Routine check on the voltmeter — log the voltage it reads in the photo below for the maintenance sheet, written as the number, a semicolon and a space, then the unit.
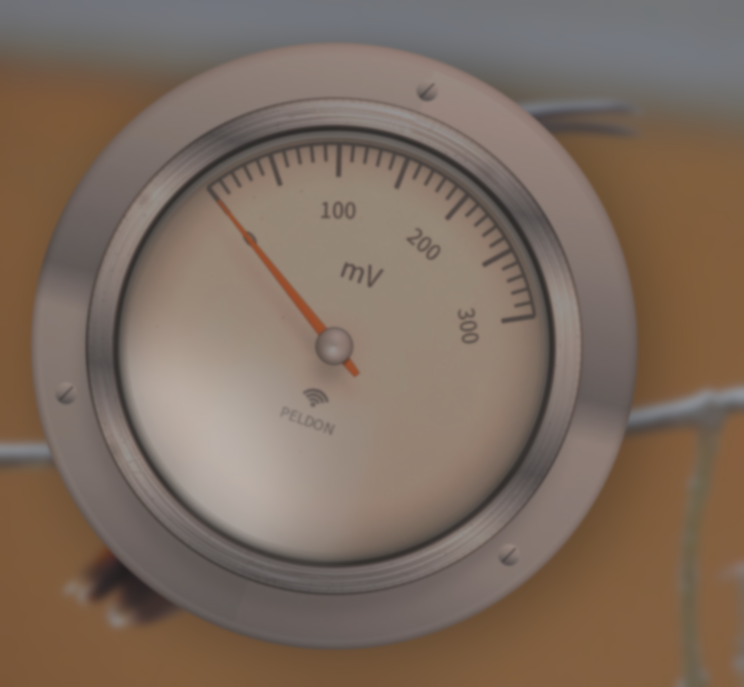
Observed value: 0; mV
